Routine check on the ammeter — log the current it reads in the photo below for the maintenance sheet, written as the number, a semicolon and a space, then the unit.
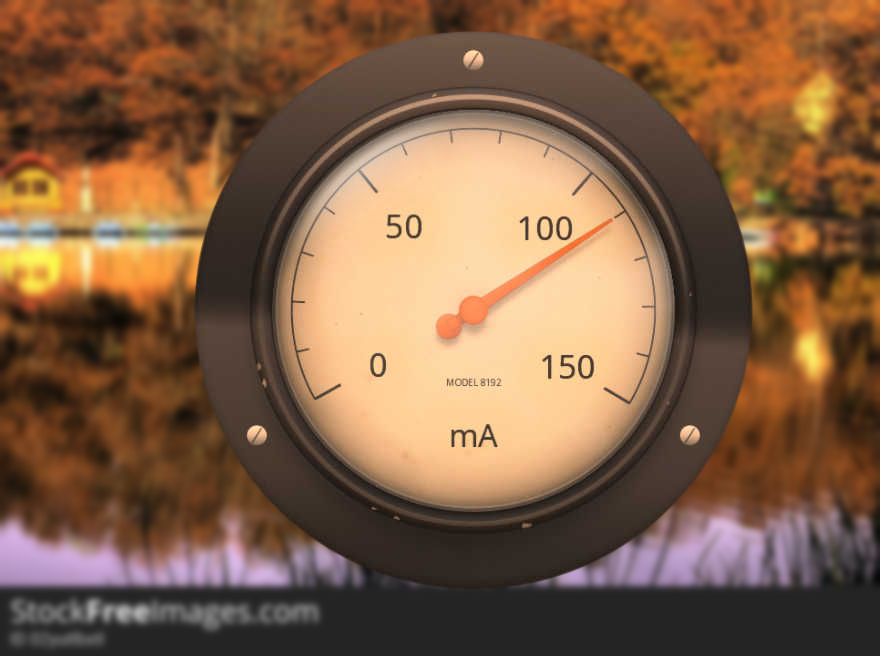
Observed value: 110; mA
